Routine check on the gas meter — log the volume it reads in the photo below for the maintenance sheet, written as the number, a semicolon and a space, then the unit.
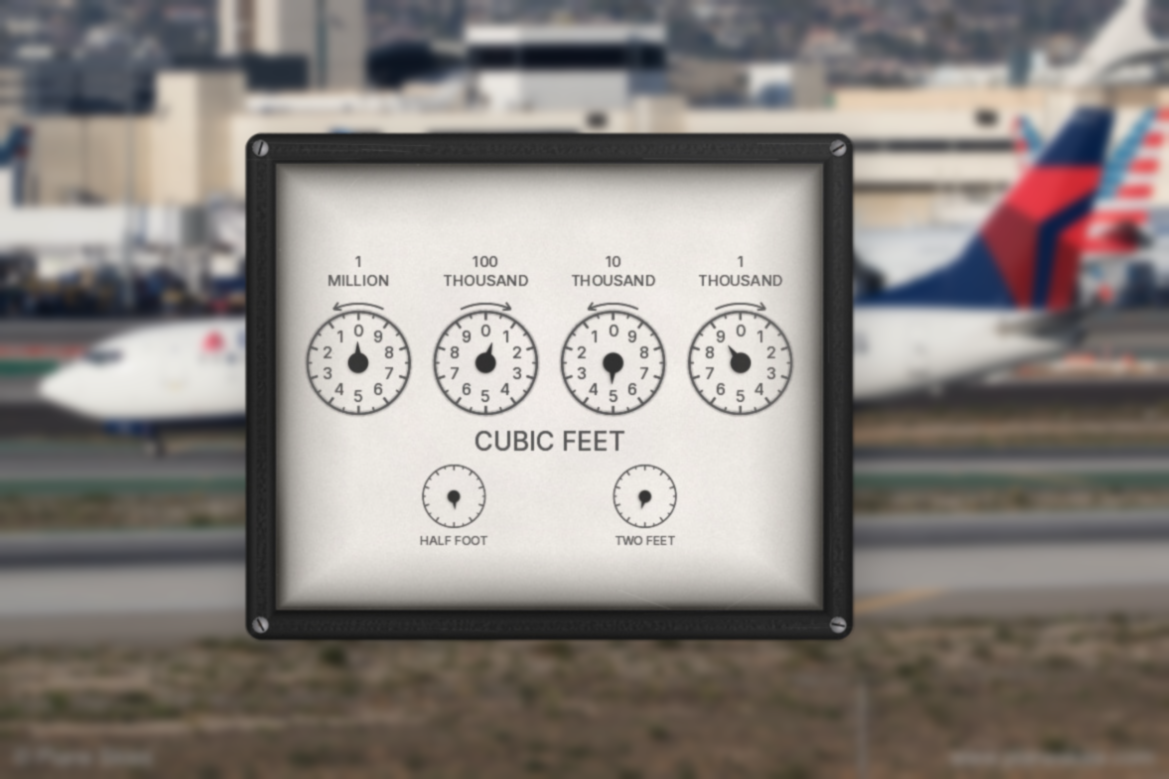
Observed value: 4900; ft³
